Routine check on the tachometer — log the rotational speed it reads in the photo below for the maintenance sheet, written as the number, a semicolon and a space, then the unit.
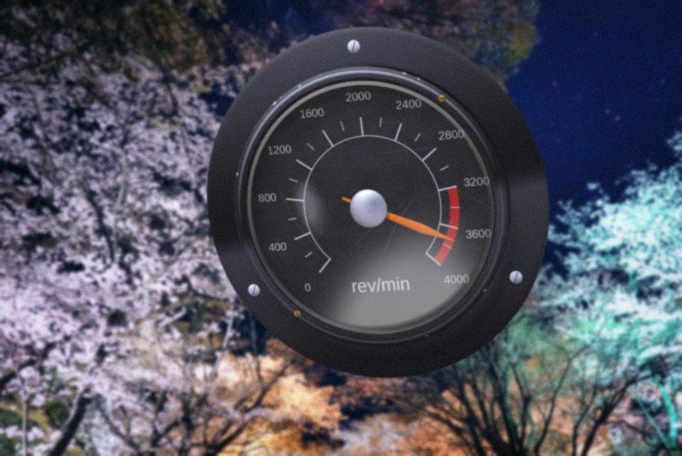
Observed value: 3700; rpm
